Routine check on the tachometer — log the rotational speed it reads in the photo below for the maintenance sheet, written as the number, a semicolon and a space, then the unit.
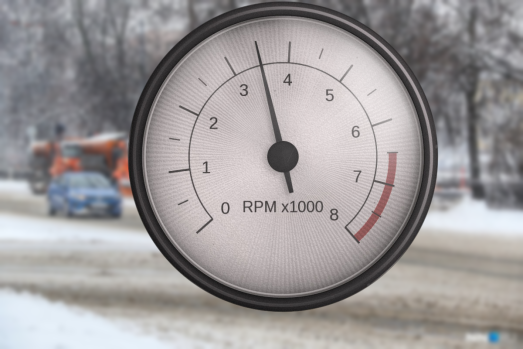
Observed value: 3500; rpm
